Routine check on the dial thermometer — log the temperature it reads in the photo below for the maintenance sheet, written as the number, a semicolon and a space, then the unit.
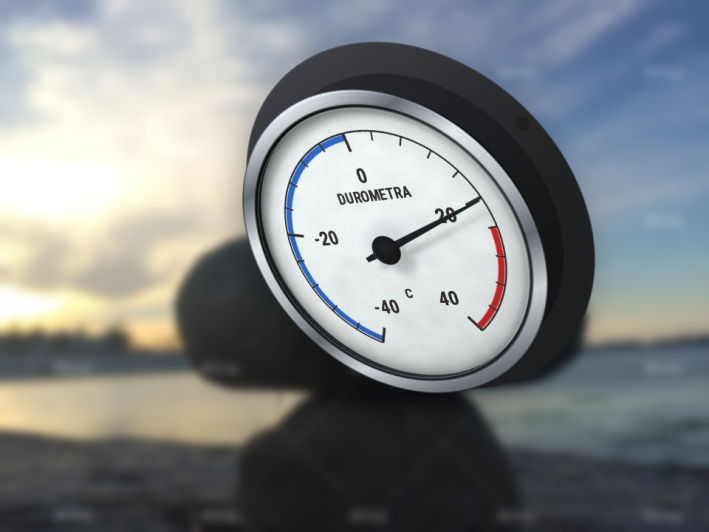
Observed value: 20; °C
